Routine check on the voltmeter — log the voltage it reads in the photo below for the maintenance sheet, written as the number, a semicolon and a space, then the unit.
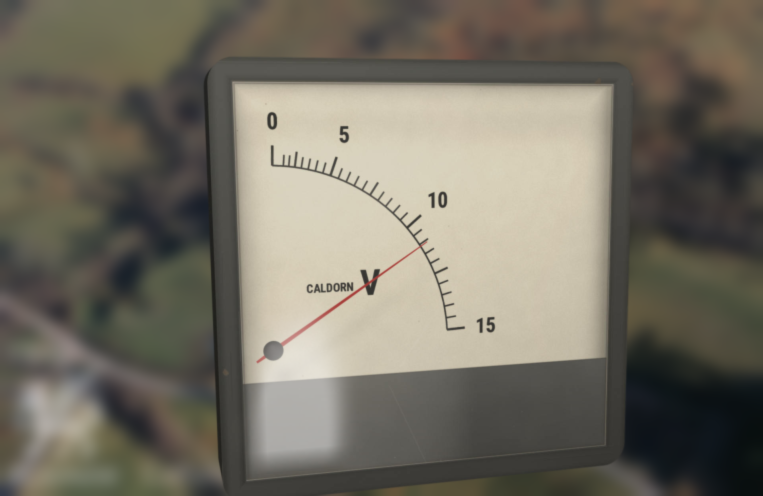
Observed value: 11; V
